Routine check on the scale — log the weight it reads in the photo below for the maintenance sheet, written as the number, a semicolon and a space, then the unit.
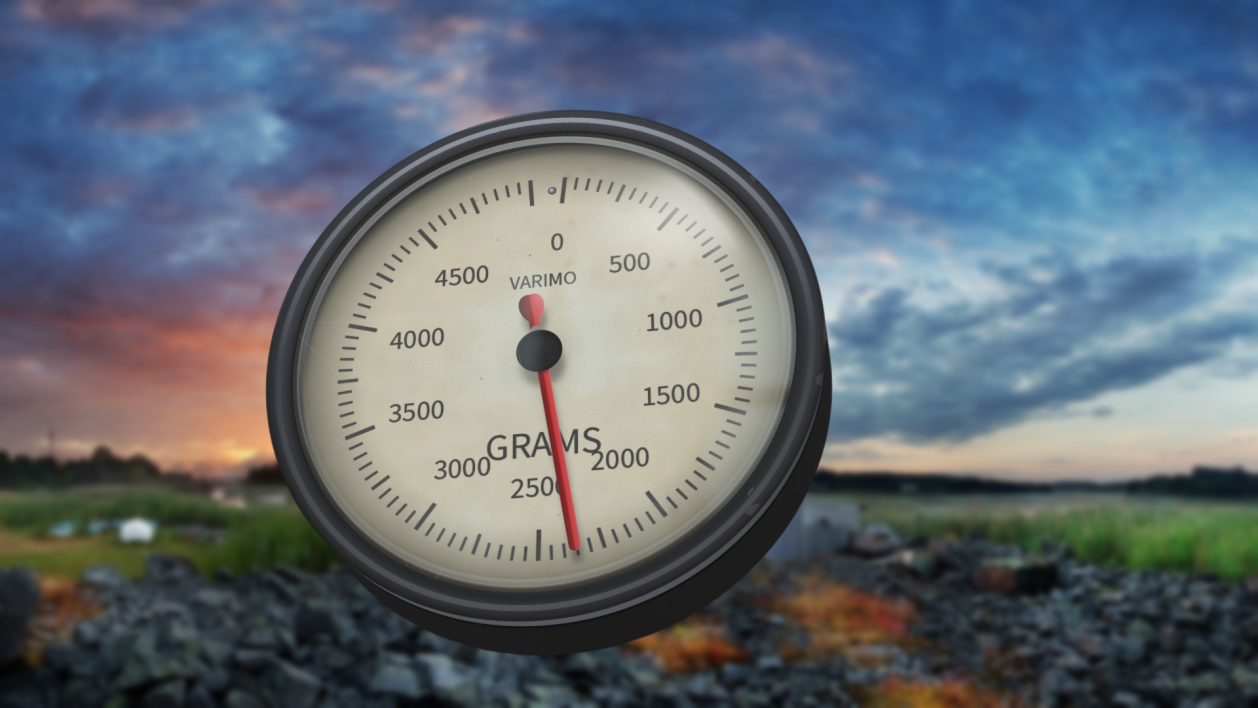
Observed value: 2350; g
